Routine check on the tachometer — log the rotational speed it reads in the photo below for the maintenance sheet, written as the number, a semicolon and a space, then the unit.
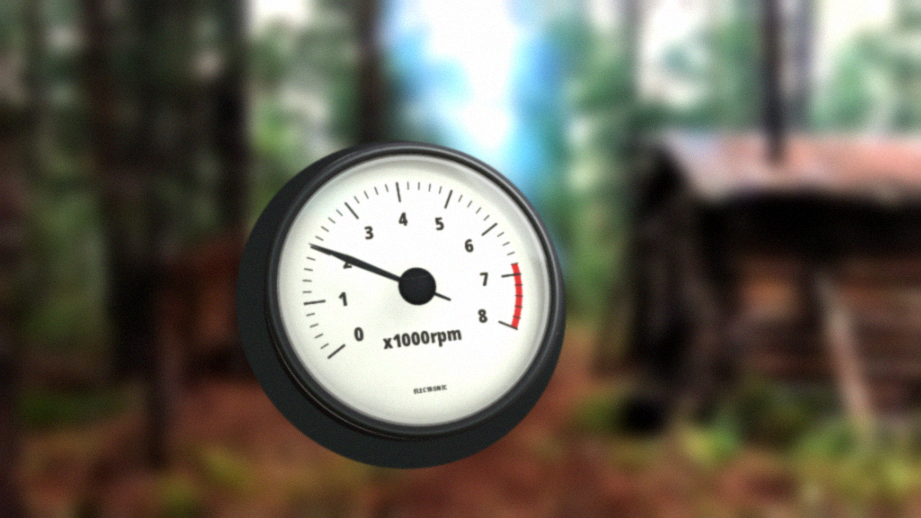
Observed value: 2000; rpm
